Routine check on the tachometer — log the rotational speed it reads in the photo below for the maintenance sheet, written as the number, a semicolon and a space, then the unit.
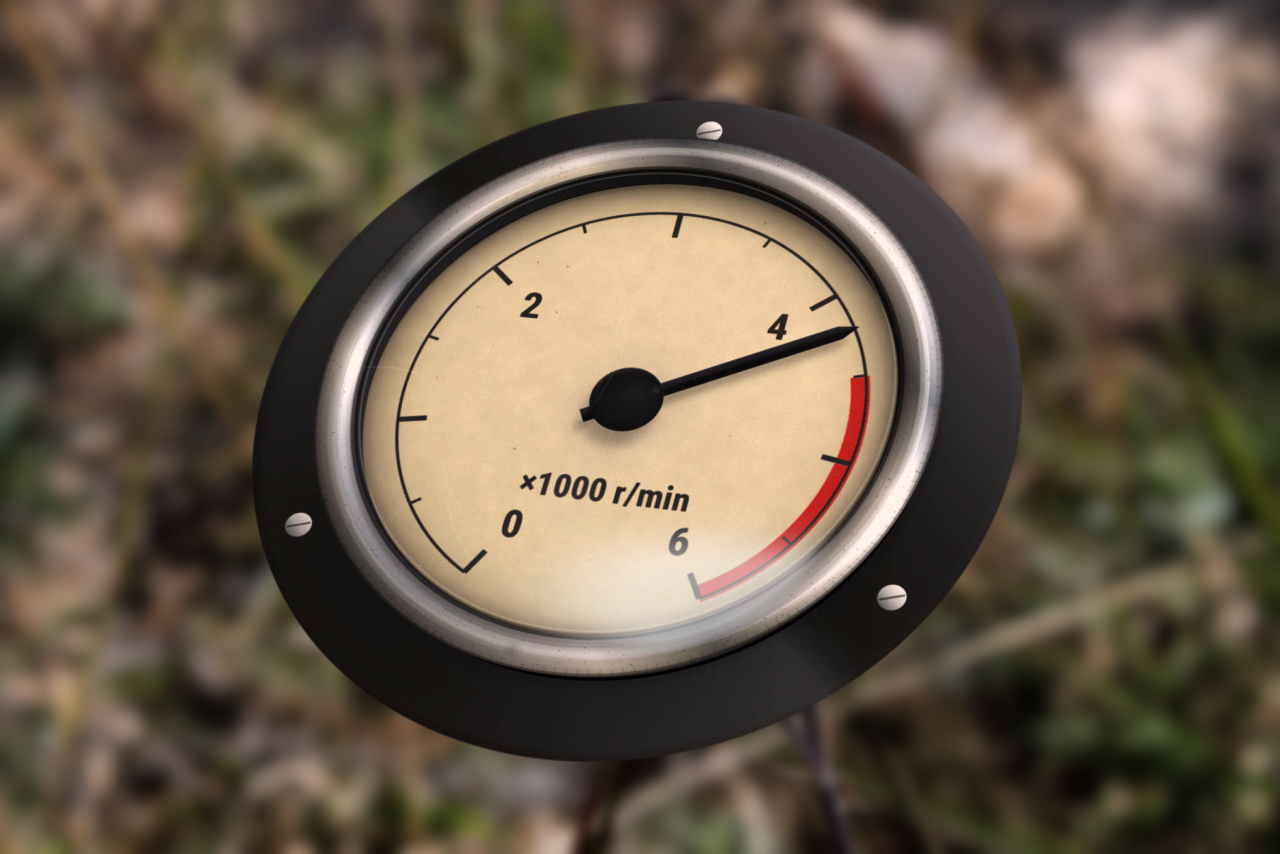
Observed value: 4250; rpm
